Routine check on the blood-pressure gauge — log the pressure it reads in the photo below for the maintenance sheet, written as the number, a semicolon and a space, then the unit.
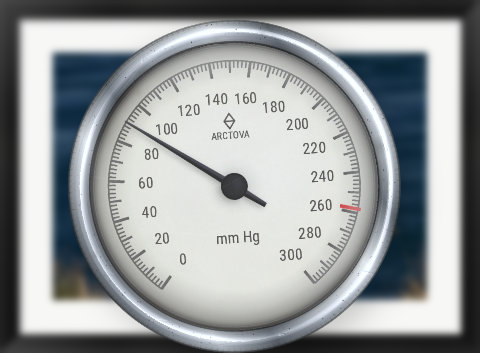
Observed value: 90; mmHg
